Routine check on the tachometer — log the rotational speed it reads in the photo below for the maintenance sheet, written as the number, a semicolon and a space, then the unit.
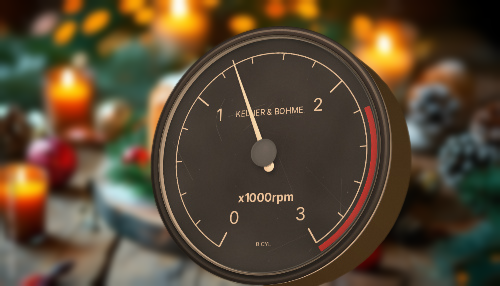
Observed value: 1300; rpm
